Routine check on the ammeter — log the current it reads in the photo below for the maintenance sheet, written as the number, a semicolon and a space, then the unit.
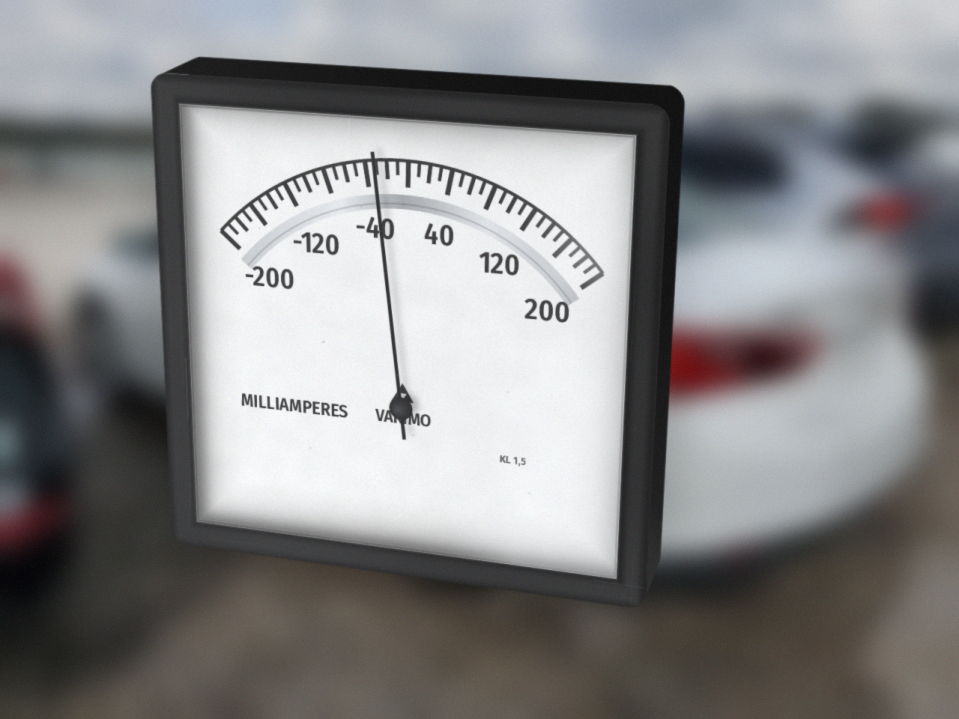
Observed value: -30; mA
